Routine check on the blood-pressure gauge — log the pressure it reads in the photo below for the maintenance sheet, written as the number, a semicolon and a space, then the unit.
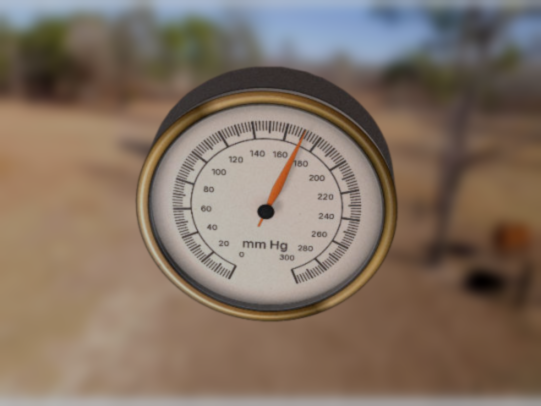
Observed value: 170; mmHg
